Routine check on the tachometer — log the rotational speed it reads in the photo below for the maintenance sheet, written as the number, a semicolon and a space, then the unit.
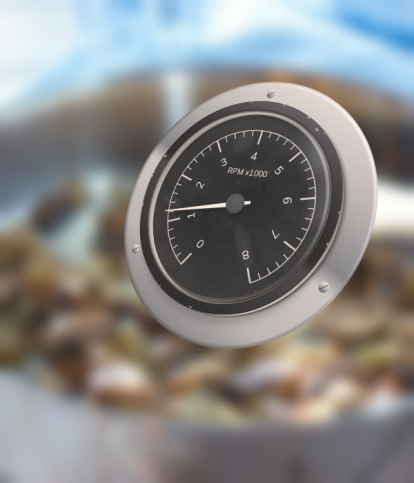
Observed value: 1200; rpm
